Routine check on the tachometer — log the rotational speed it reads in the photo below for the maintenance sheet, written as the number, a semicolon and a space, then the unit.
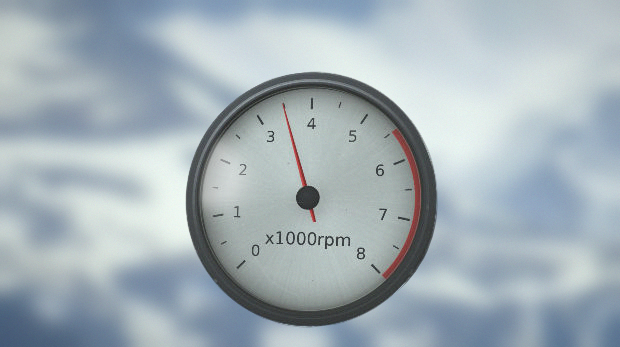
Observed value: 3500; rpm
